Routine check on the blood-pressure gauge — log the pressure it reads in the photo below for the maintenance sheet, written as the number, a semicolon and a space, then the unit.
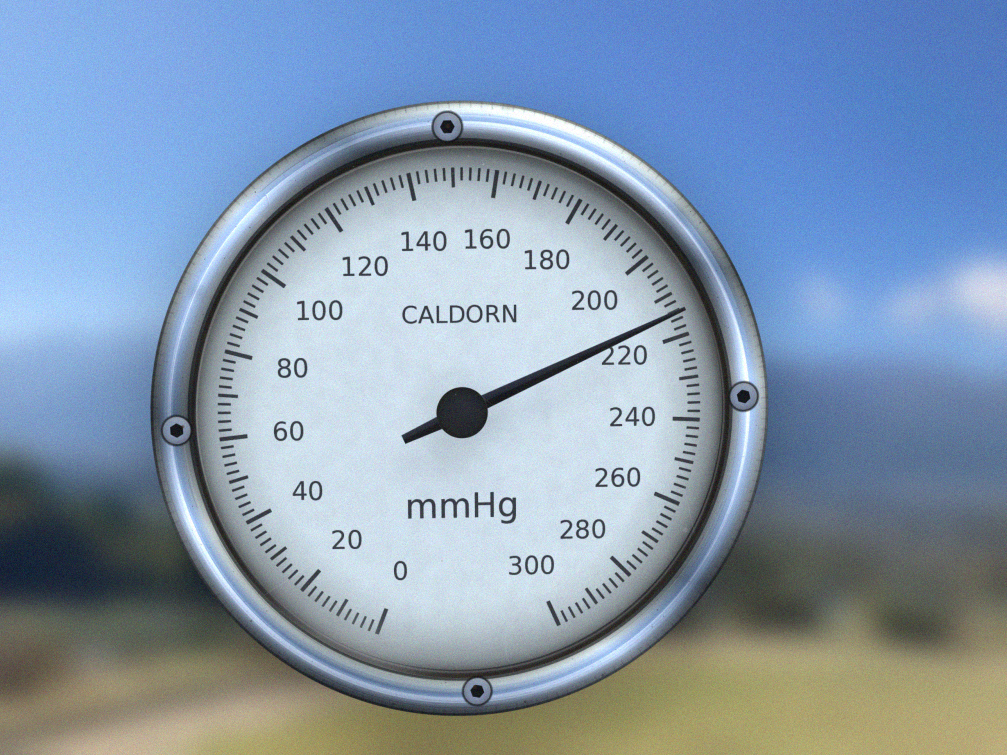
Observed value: 214; mmHg
